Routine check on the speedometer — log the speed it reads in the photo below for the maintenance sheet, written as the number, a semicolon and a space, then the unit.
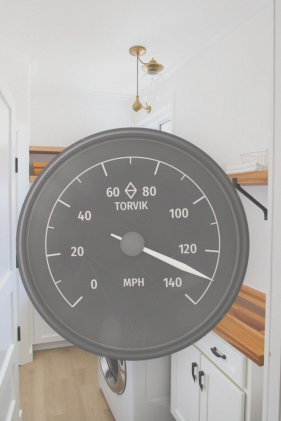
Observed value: 130; mph
